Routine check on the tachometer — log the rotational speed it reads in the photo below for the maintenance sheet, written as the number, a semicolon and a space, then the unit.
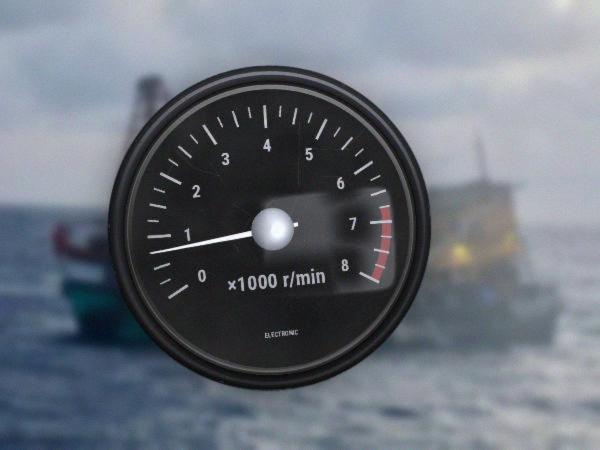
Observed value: 750; rpm
